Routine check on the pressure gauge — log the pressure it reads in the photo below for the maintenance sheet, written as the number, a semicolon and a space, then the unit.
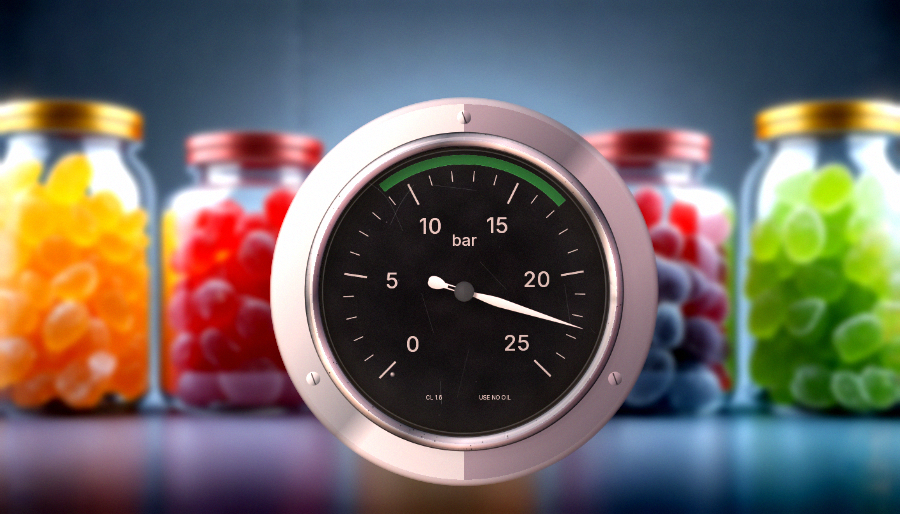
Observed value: 22.5; bar
